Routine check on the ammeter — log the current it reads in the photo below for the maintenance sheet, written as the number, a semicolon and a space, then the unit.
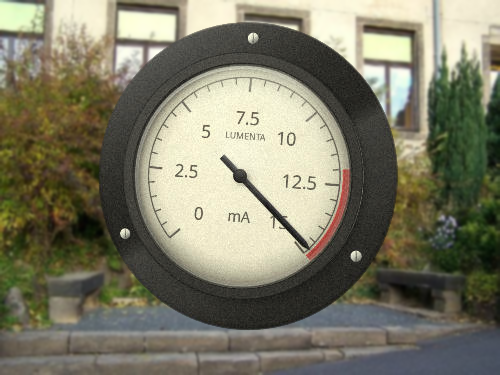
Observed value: 14.75; mA
